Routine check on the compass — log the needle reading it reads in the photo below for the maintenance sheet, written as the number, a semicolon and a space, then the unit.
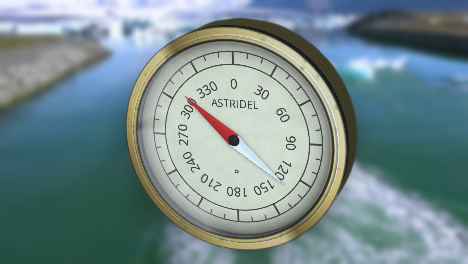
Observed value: 310; °
